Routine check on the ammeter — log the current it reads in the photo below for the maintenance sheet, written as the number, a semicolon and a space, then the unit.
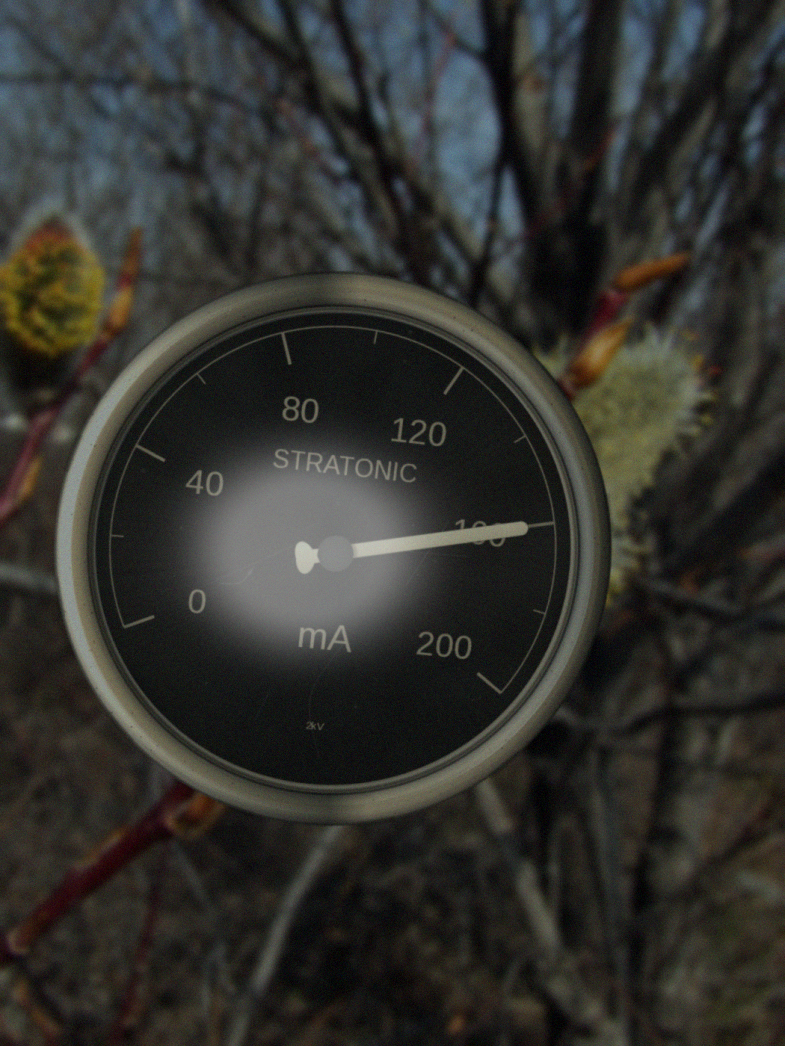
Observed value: 160; mA
